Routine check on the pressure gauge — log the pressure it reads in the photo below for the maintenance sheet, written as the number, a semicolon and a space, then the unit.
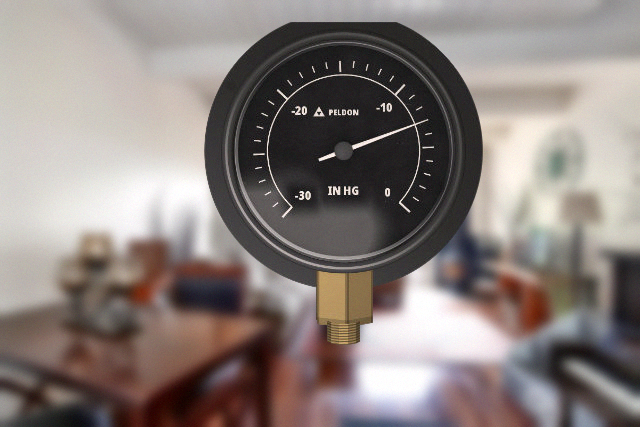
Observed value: -7; inHg
